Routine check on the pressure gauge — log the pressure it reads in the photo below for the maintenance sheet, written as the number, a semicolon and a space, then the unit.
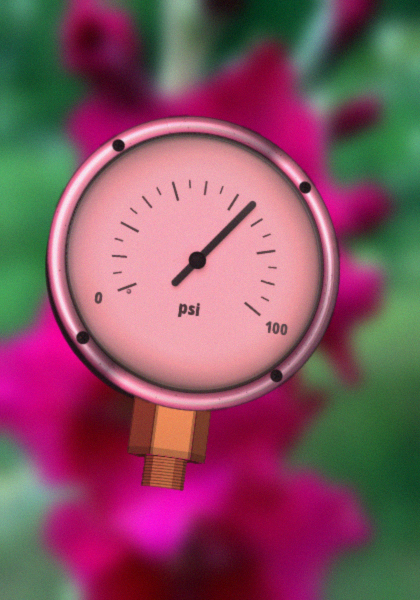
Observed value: 65; psi
